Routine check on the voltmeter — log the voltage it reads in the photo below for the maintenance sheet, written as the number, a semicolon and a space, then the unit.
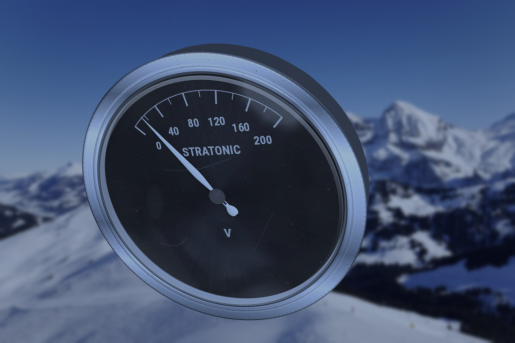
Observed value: 20; V
